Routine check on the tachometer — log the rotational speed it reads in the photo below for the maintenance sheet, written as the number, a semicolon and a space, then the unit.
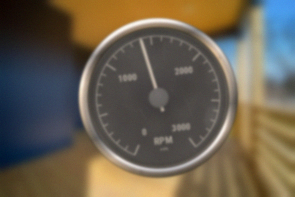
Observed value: 1400; rpm
